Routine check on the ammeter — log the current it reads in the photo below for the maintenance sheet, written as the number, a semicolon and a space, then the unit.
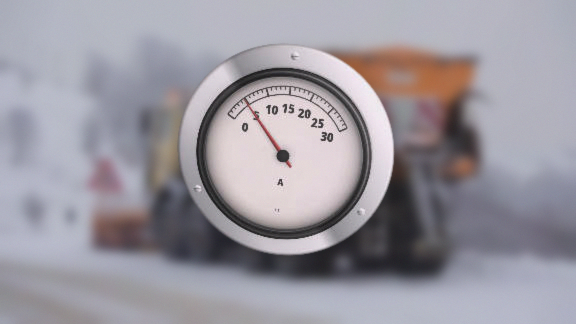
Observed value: 5; A
